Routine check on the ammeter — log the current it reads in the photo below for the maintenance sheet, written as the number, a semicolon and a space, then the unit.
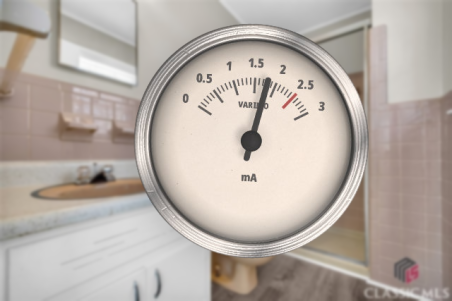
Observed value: 1.8; mA
